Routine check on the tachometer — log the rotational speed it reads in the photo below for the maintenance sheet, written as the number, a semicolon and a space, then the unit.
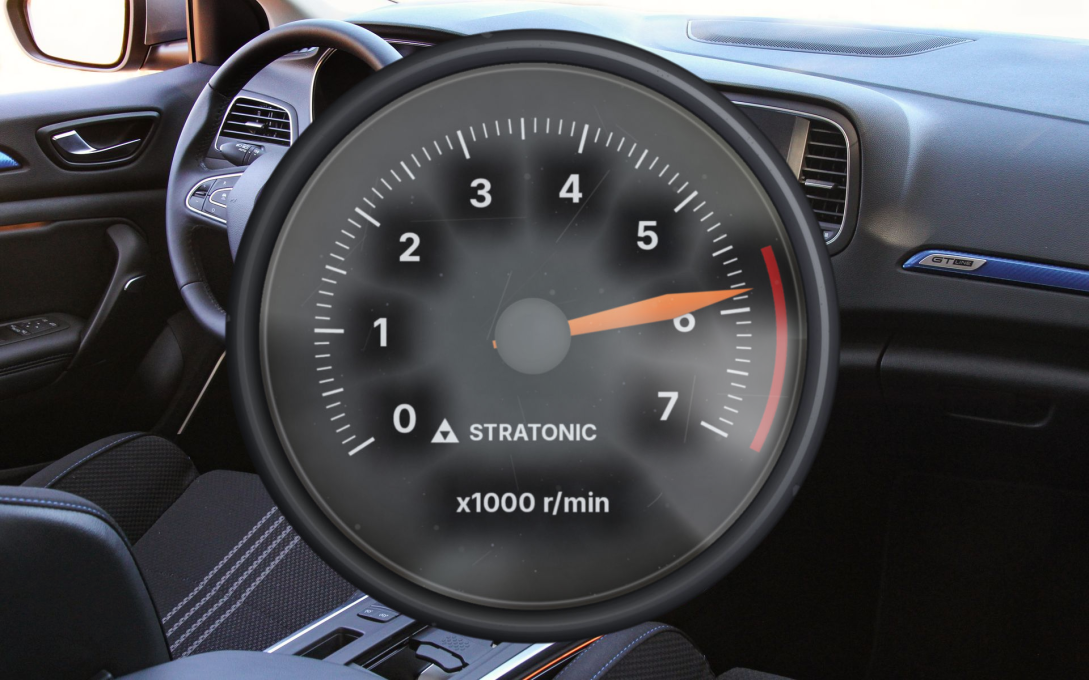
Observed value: 5850; rpm
